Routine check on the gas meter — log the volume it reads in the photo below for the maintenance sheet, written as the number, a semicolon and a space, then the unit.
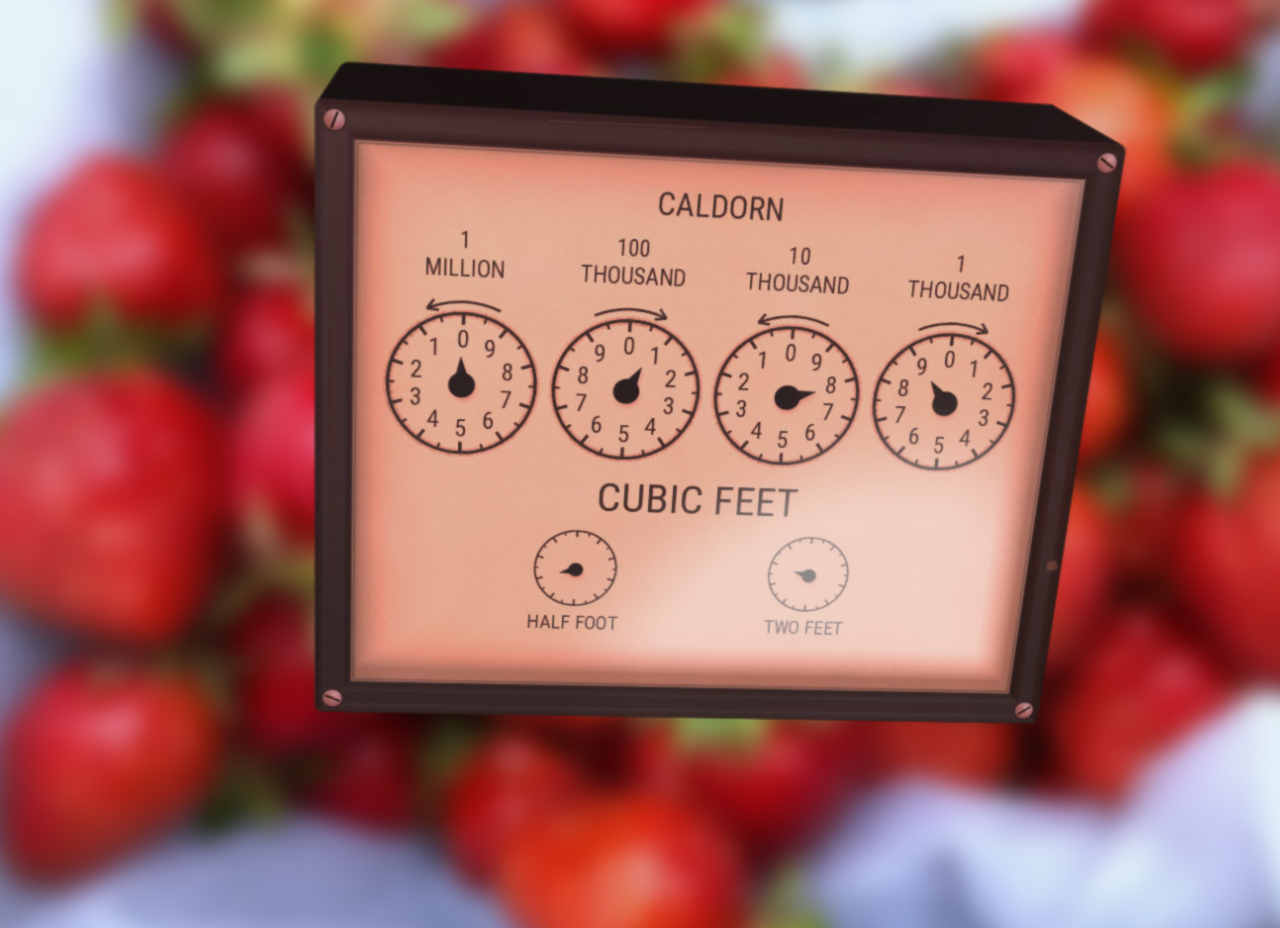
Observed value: 7900; ft³
